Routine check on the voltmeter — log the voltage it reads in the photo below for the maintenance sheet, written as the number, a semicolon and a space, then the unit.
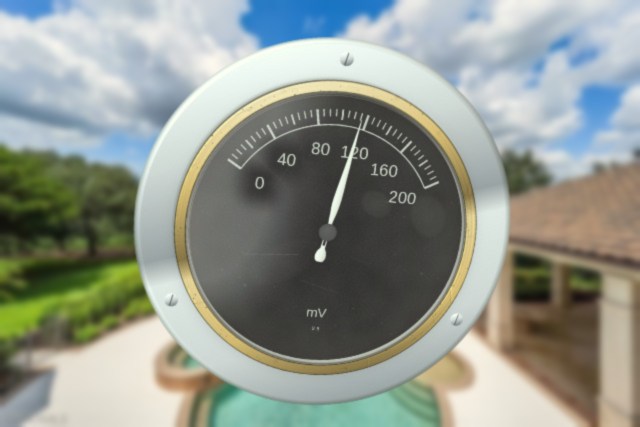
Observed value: 115; mV
